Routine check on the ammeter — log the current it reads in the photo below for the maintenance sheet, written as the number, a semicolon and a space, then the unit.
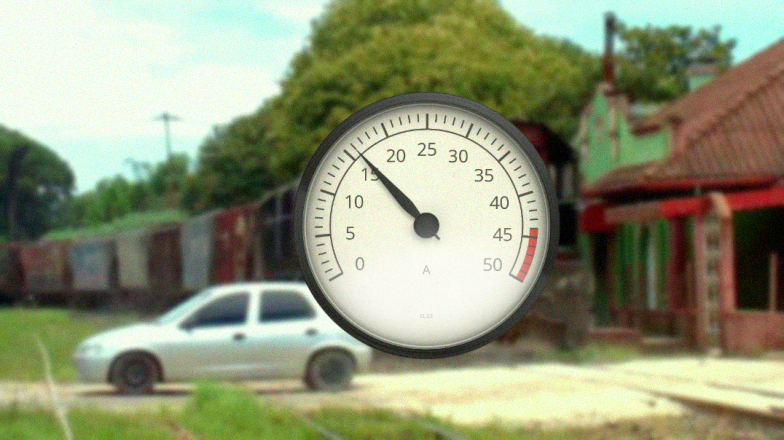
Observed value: 16; A
